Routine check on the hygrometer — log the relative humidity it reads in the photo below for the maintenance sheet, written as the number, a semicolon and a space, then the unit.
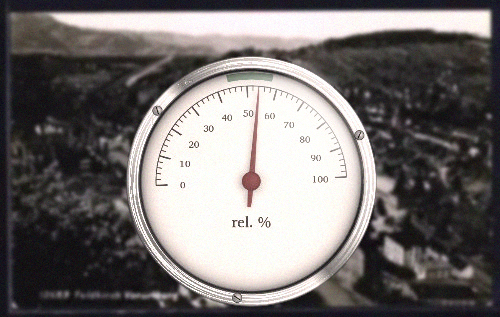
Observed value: 54; %
